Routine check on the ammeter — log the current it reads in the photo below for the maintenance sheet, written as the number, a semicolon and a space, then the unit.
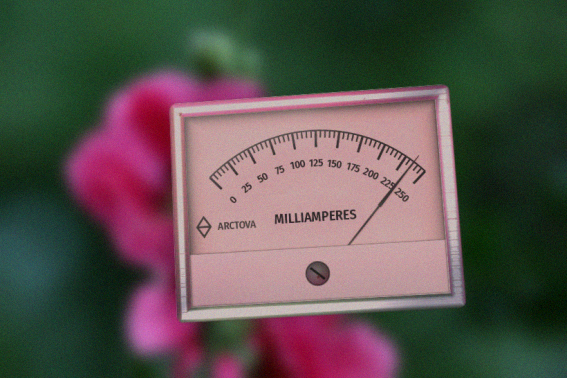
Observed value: 235; mA
